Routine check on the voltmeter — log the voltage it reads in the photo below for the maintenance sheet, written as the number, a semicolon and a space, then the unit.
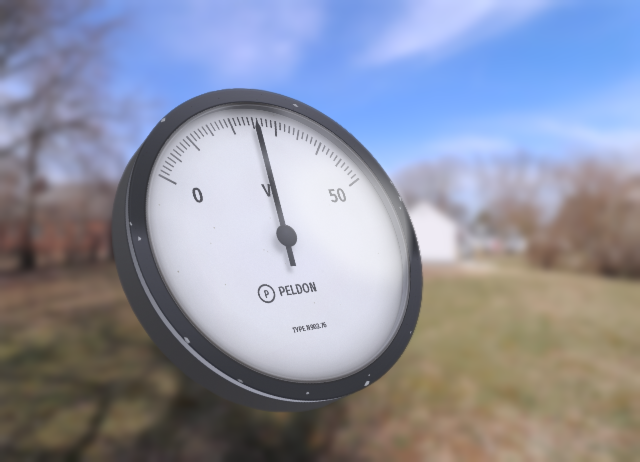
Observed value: 25; V
